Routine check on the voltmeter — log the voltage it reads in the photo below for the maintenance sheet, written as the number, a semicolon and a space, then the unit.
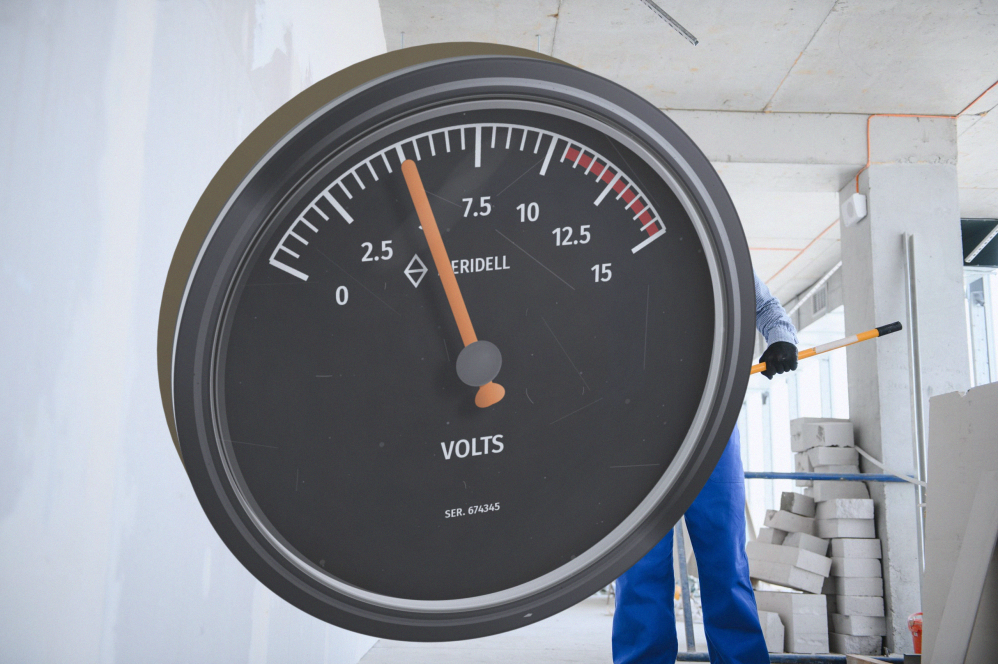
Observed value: 5; V
